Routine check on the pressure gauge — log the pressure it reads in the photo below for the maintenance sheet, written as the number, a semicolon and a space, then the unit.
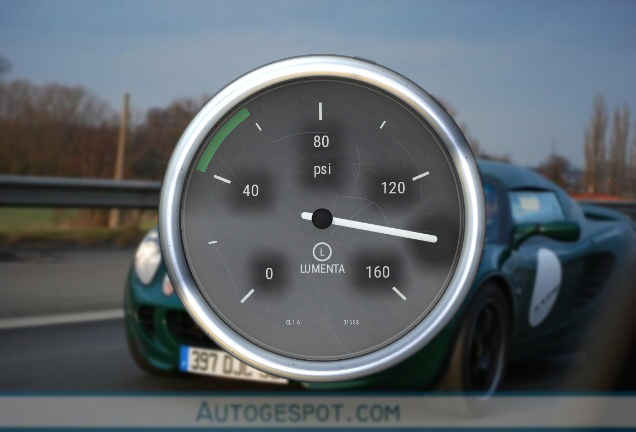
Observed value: 140; psi
